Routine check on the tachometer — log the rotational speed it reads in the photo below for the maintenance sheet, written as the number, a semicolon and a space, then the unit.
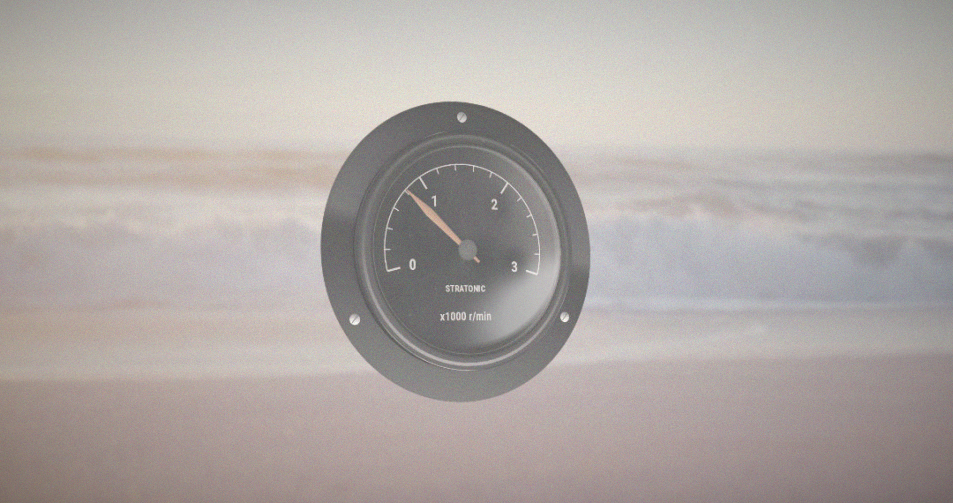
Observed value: 800; rpm
